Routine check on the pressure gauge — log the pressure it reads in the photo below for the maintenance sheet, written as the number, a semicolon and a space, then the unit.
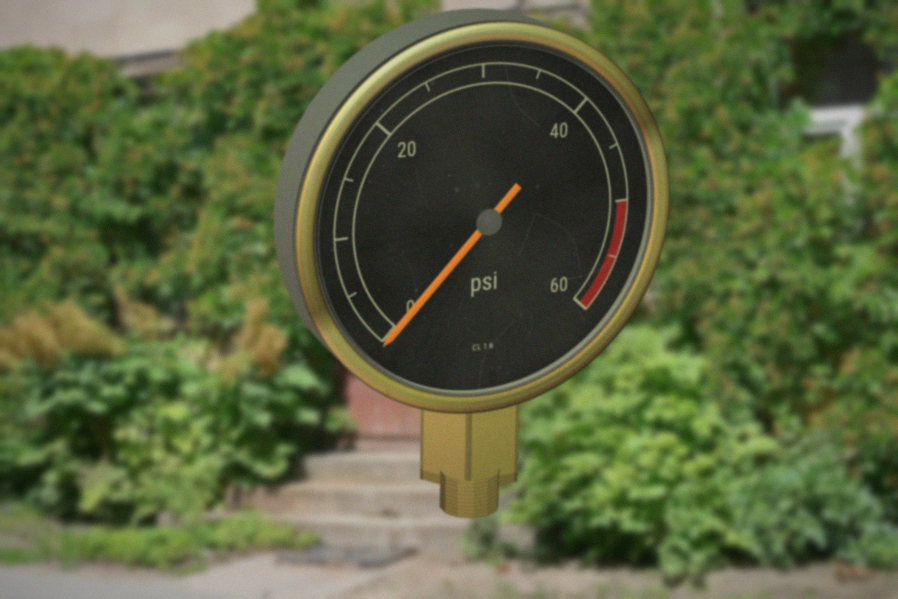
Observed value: 0; psi
